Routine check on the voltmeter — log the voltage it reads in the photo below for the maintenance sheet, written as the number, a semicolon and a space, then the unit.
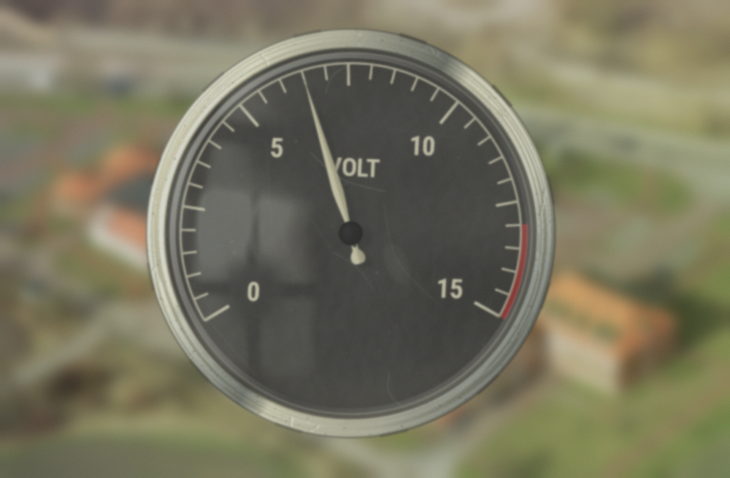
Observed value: 6.5; V
